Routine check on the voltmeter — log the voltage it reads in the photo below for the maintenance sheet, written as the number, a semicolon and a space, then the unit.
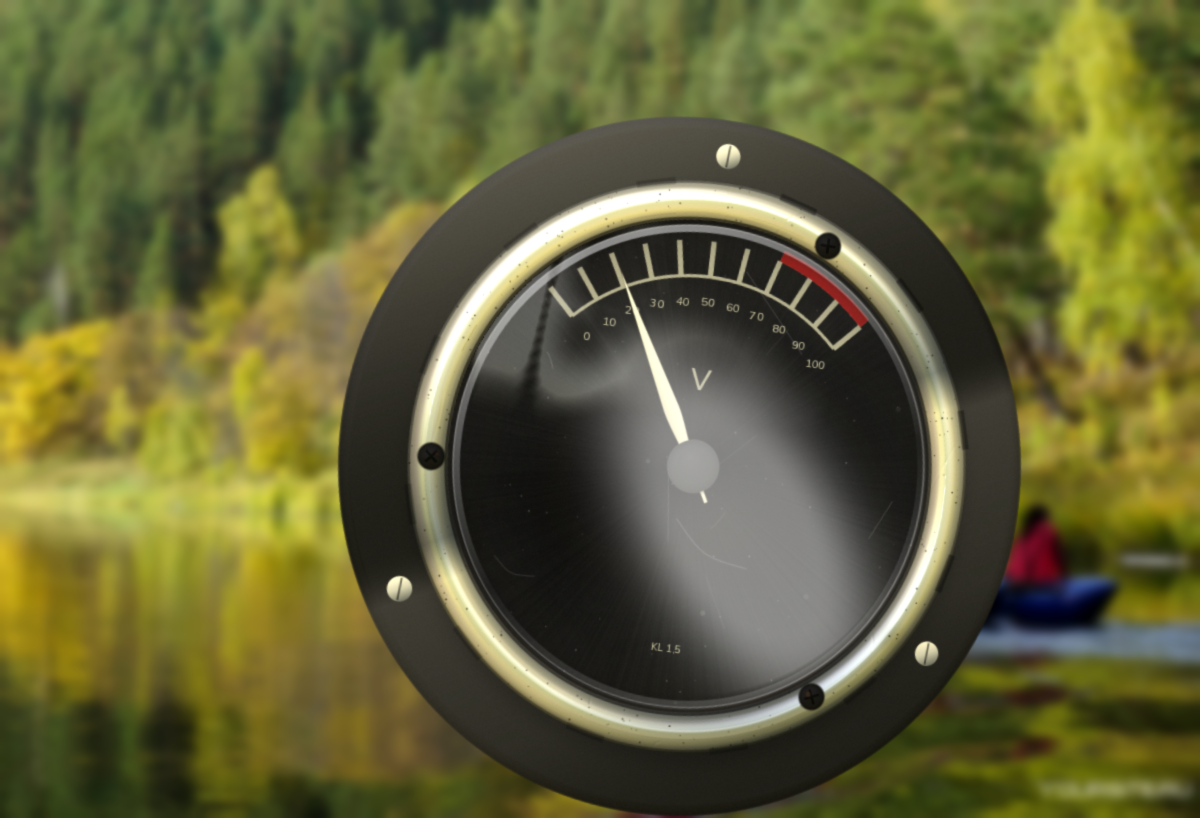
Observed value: 20; V
